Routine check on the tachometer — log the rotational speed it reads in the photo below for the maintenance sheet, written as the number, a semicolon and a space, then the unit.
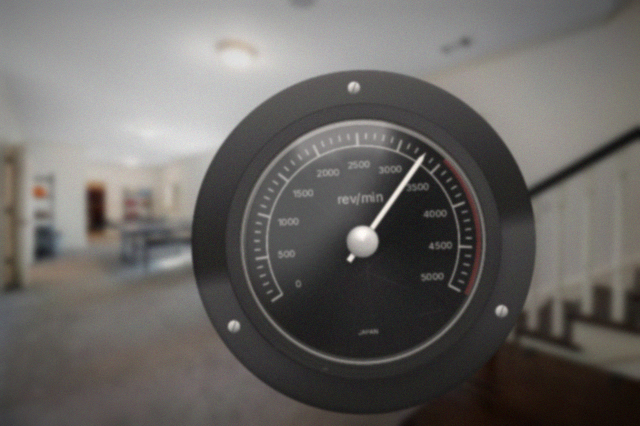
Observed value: 3300; rpm
